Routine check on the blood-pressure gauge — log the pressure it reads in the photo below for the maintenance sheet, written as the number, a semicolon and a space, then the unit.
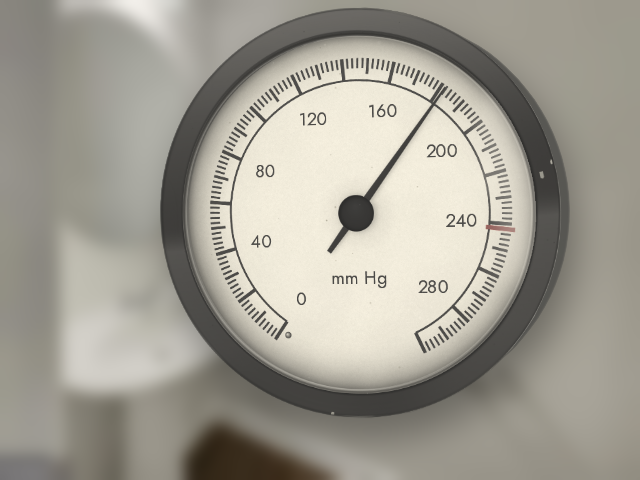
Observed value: 182; mmHg
